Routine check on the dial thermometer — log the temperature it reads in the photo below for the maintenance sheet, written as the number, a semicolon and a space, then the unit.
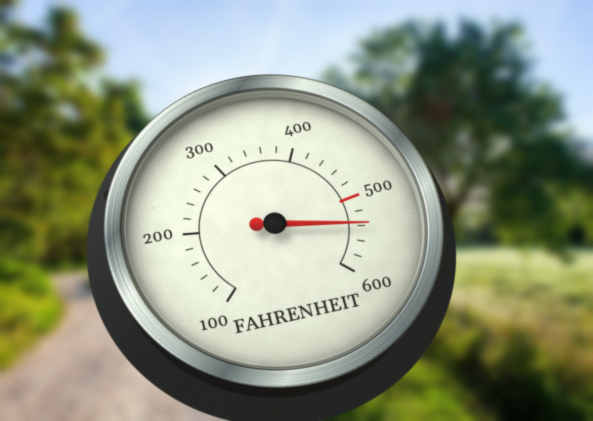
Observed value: 540; °F
